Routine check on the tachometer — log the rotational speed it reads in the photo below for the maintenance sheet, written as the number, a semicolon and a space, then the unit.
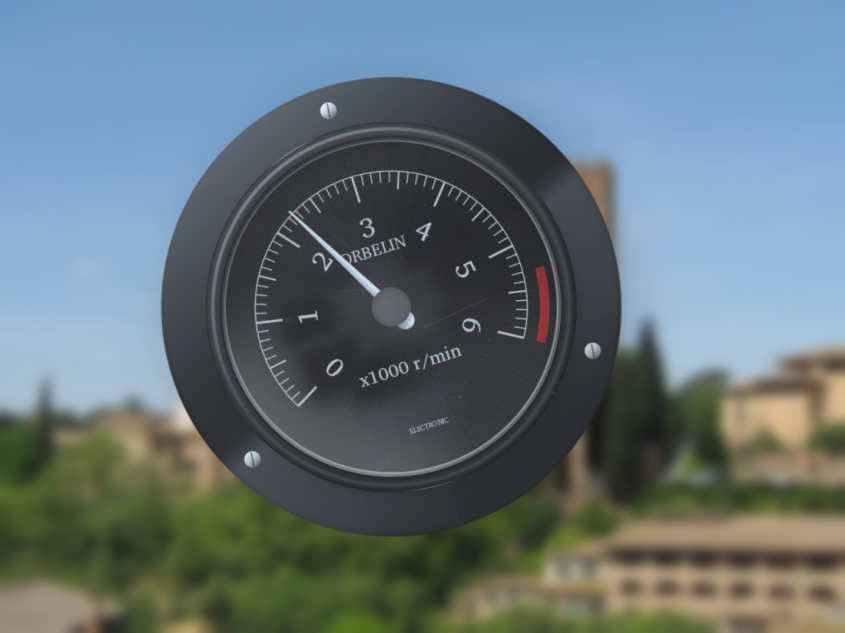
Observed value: 2250; rpm
